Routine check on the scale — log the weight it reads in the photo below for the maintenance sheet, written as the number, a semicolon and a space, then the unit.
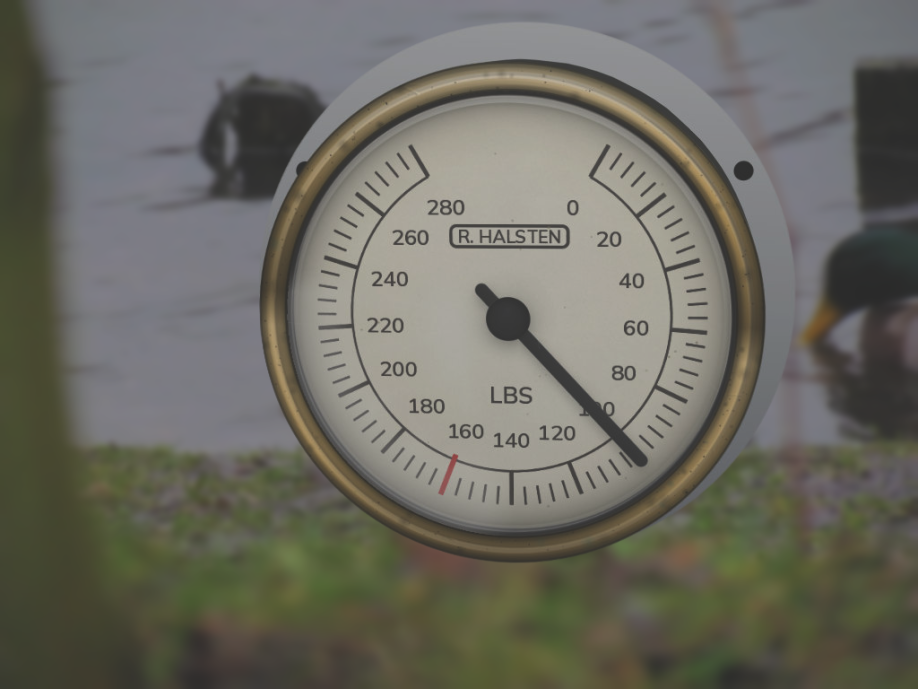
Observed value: 100; lb
